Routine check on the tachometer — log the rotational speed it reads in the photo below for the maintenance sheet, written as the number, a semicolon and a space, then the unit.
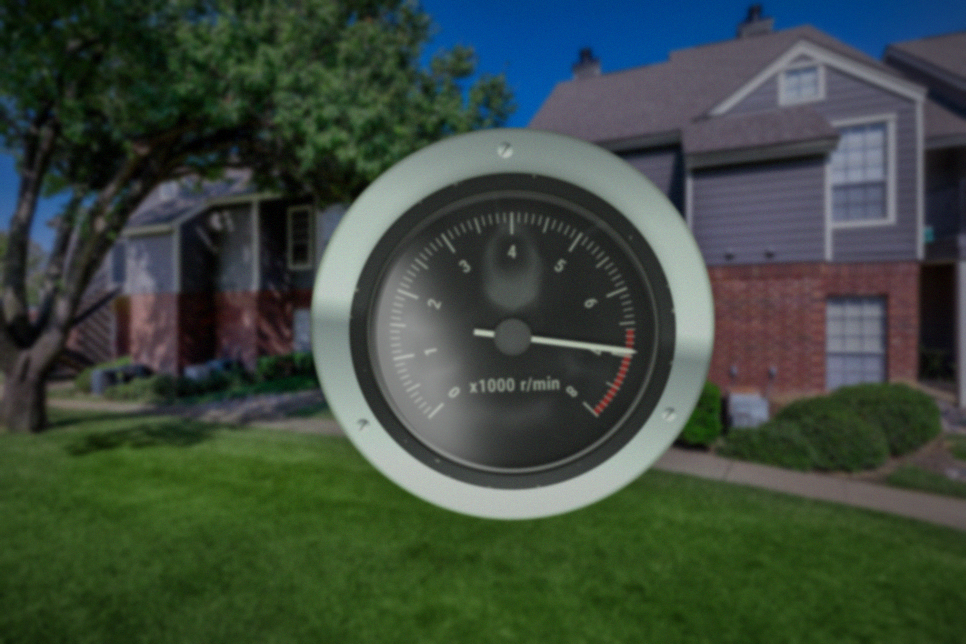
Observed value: 6900; rpm
